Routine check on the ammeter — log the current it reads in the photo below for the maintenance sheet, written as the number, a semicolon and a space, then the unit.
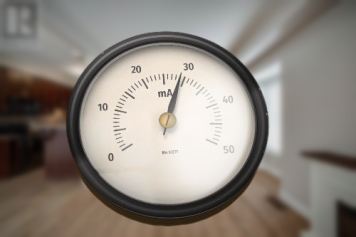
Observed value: 29; mA
